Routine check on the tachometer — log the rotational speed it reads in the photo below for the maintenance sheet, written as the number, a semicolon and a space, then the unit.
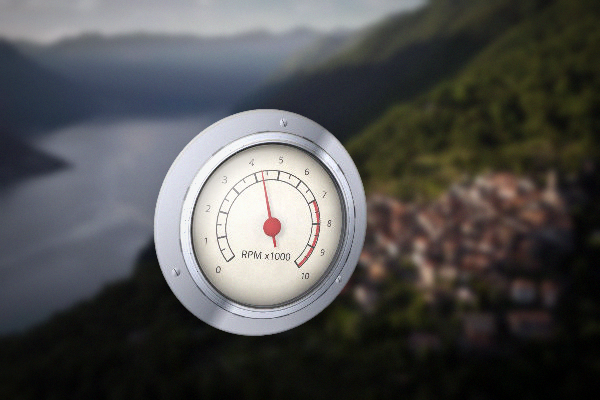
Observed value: 4250; rpm
